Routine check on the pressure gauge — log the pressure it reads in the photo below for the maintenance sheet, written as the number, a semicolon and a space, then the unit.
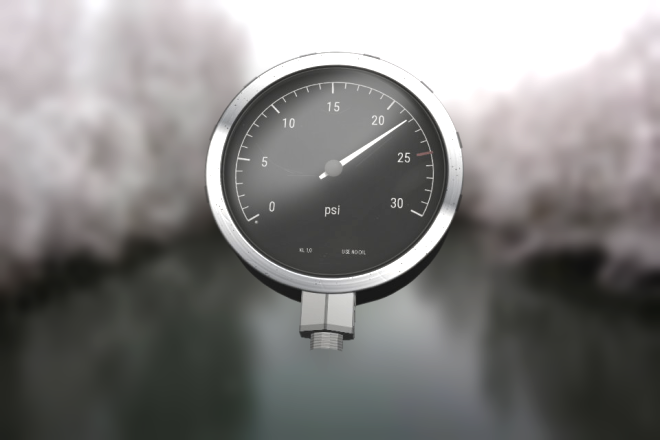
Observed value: 22; psi
